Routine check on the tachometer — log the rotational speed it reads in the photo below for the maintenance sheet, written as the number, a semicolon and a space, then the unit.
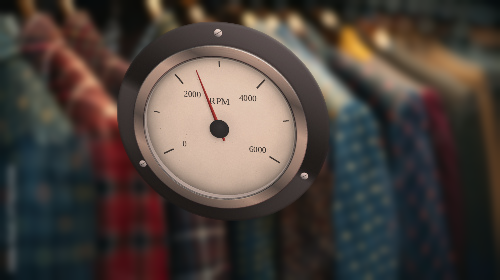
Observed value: 2500; rpm
